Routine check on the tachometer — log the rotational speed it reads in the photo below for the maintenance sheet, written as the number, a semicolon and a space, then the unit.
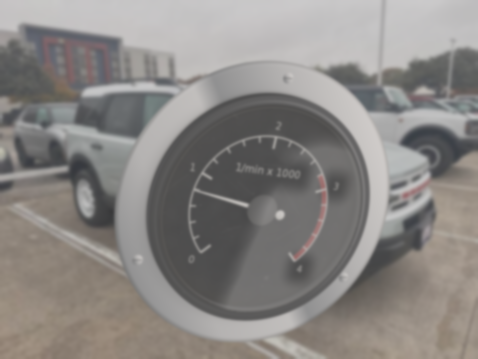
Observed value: 800; rpm
